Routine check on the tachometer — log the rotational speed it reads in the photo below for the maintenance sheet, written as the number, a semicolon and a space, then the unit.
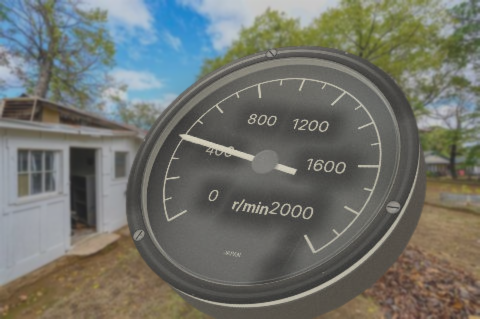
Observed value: 400; rpm
